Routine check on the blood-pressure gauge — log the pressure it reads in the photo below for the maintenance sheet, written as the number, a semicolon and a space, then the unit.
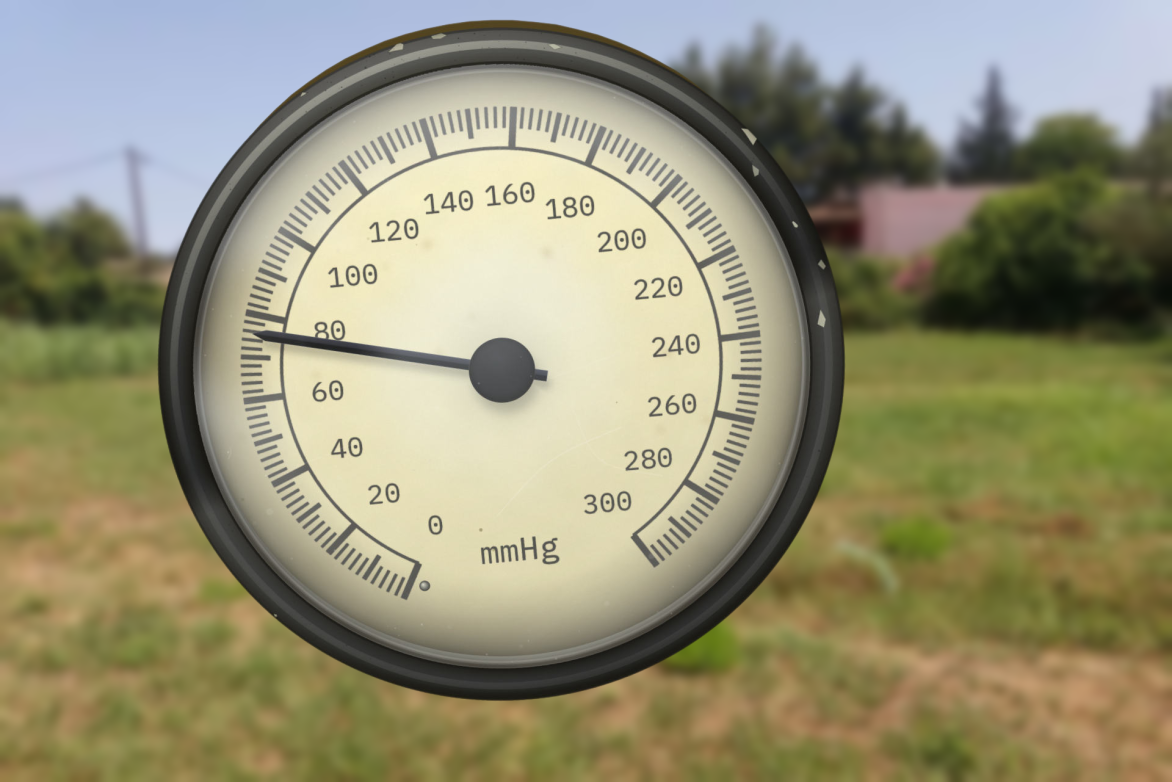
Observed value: 76; mmHg
